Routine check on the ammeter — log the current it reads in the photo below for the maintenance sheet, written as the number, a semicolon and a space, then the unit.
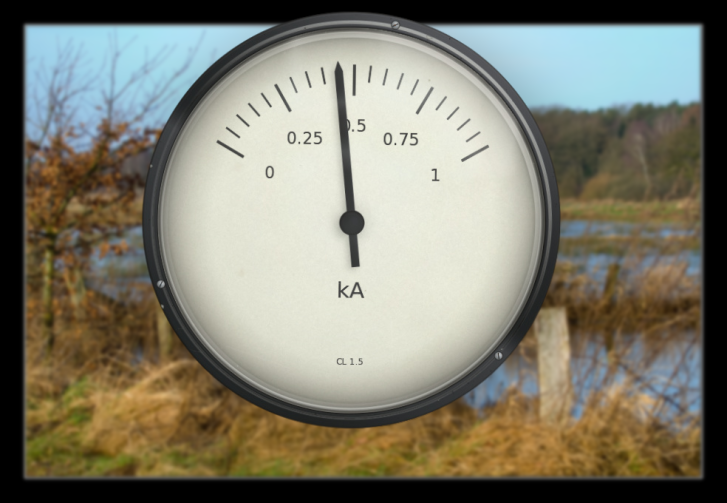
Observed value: 0.45; kA
